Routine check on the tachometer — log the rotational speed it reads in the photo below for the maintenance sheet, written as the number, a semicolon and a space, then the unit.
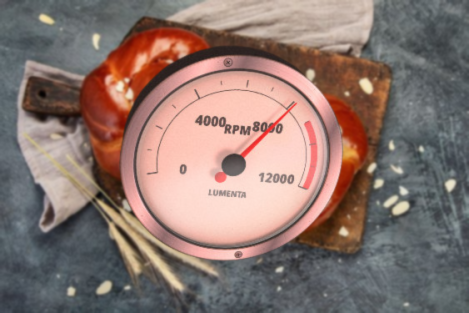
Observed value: 8000; rpm
